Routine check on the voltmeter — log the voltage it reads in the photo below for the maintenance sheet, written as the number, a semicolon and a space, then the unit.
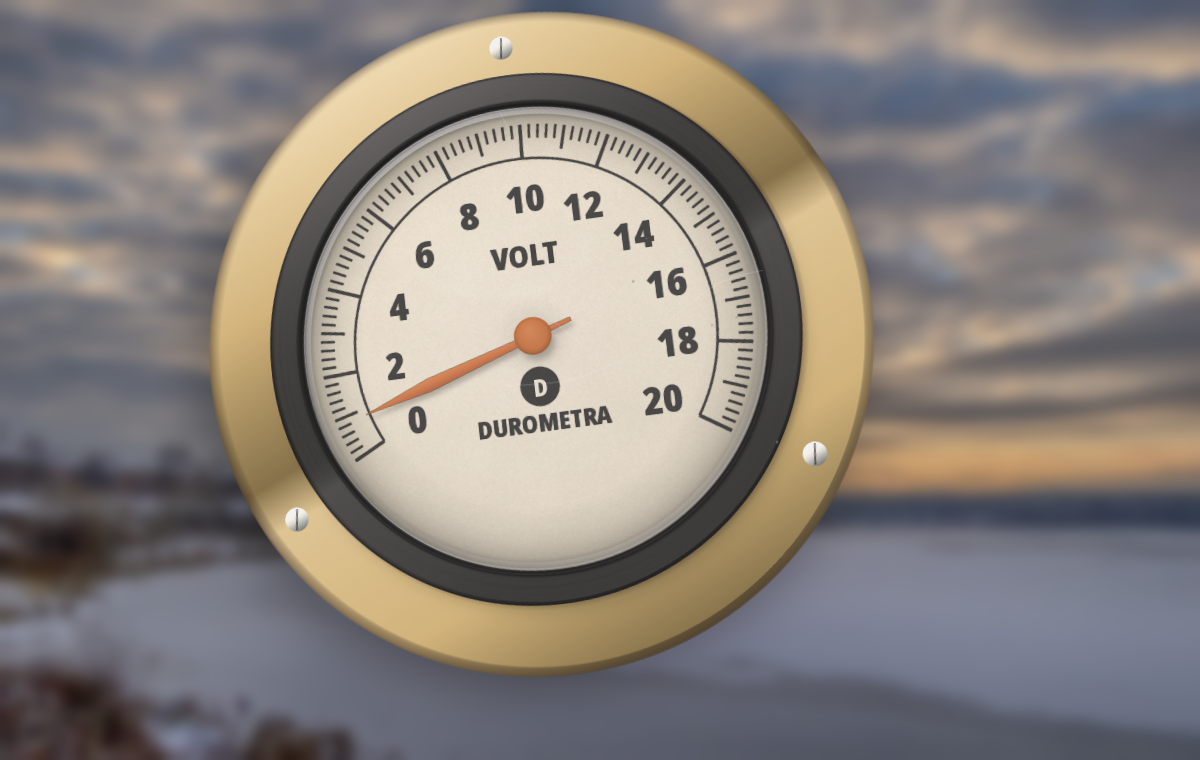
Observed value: 0.8; V
